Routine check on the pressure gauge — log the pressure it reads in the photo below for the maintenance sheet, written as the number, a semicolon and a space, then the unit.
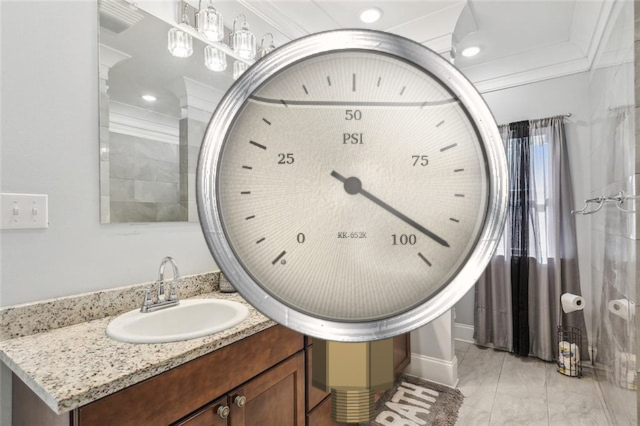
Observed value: 95; psi
